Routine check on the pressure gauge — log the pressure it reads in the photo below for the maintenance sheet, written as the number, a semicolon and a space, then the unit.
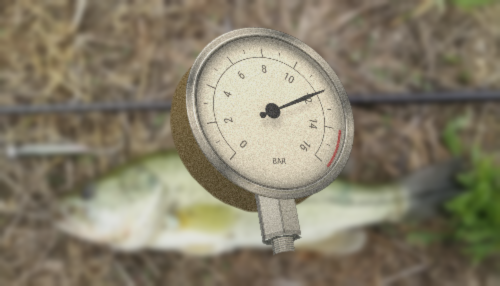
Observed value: 12; bar
